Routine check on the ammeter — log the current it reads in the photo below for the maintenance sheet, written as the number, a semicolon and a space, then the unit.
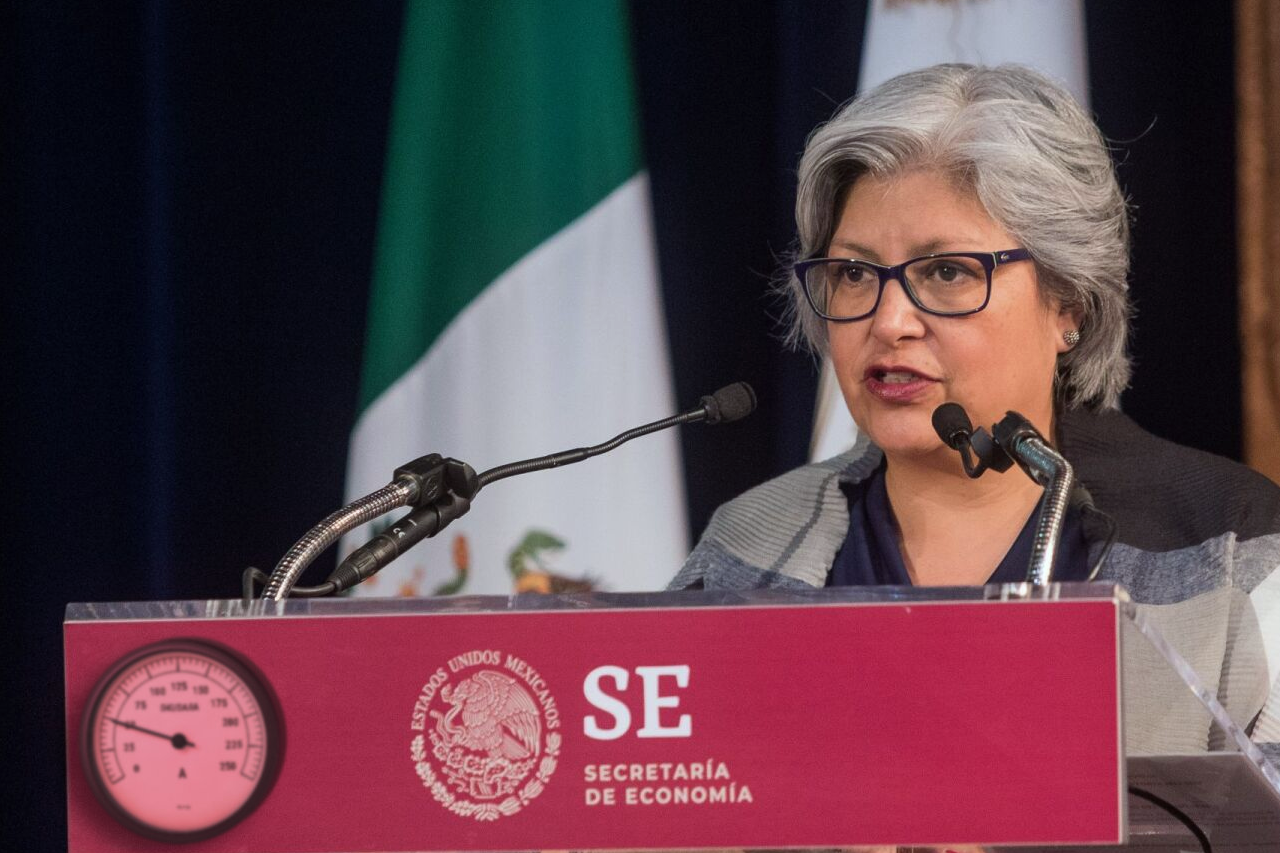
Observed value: 50; A
